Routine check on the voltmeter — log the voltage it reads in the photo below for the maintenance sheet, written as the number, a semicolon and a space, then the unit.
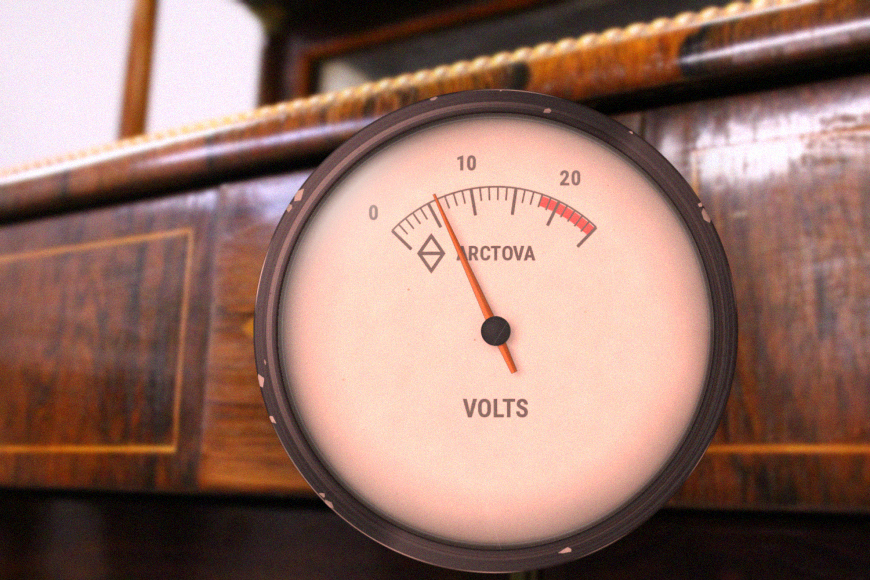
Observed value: 6; V
